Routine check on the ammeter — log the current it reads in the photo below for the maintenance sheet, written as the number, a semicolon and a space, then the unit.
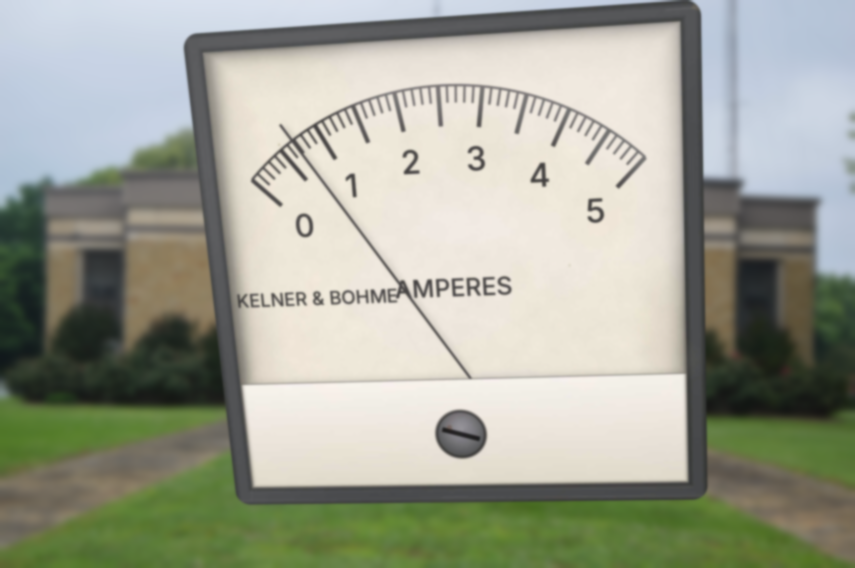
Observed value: 0.7; A
